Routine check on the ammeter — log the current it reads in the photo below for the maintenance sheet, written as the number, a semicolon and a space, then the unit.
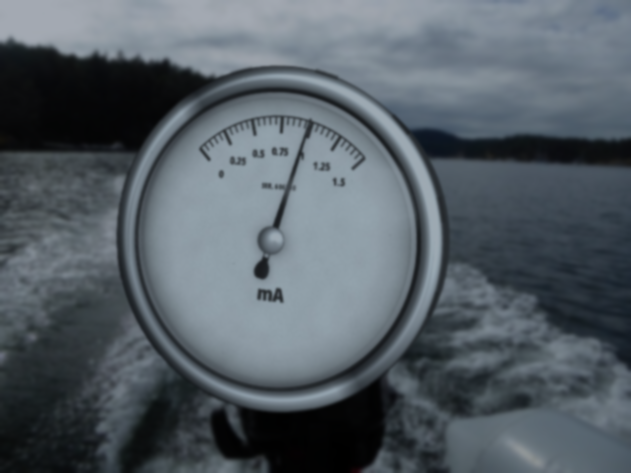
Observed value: 1; mA
